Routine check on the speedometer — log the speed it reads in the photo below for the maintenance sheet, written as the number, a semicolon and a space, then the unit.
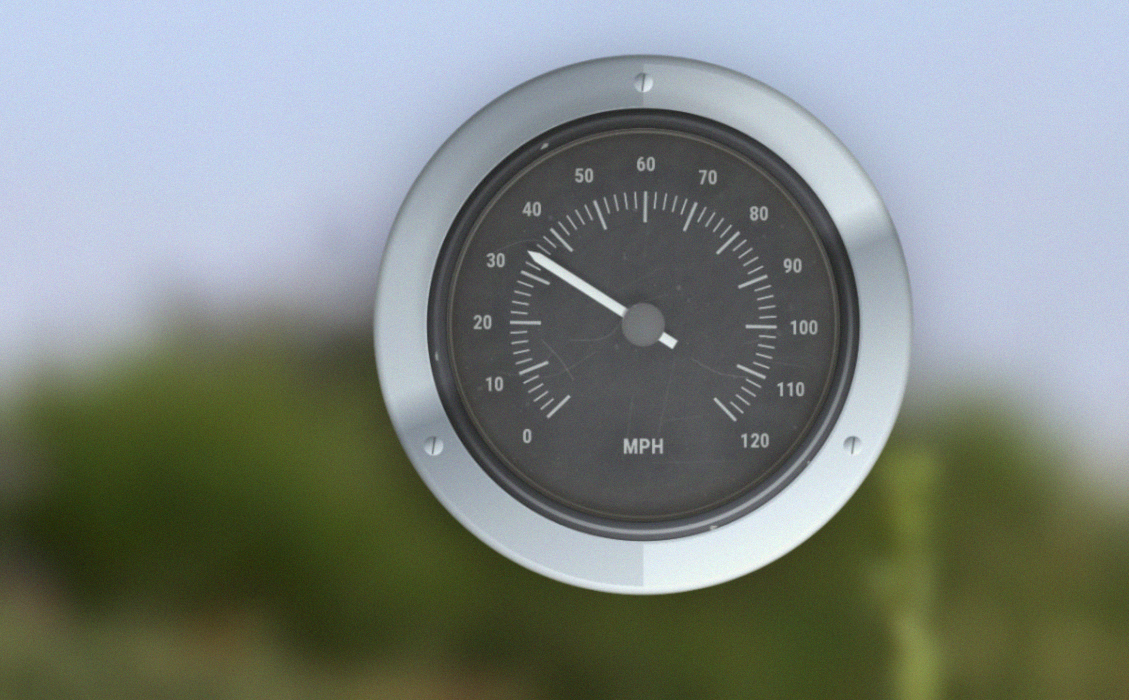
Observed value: 34; mph
